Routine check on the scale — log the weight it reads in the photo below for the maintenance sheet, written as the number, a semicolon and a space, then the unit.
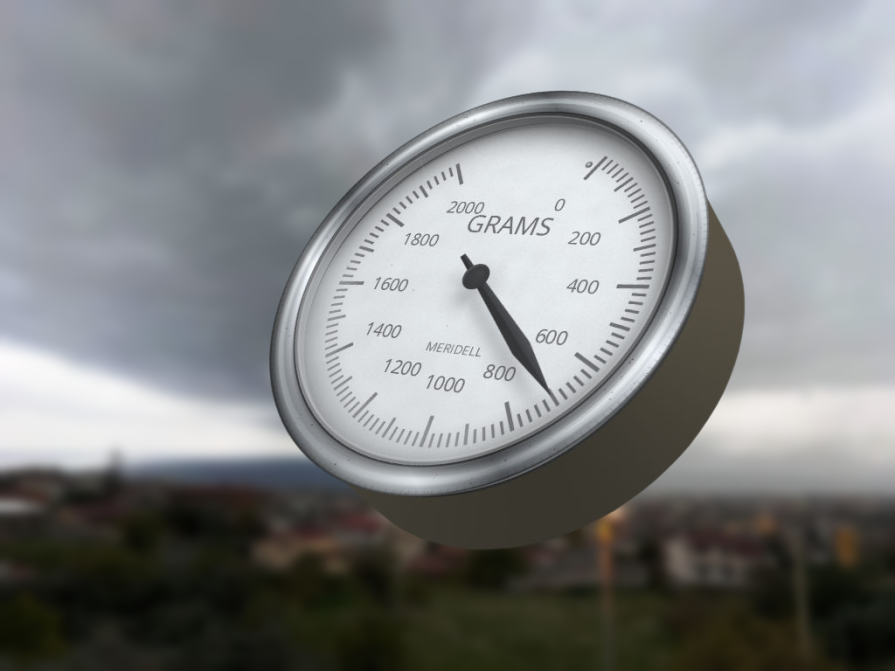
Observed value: 700; g
